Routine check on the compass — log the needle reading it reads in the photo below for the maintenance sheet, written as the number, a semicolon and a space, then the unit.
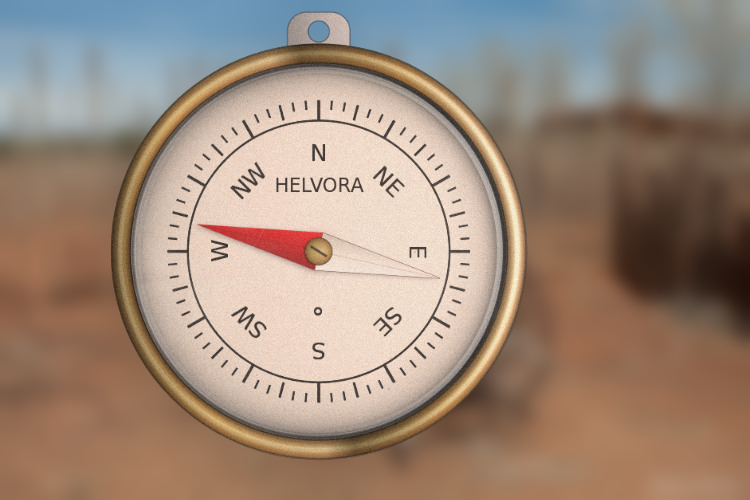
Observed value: 282.5; °
